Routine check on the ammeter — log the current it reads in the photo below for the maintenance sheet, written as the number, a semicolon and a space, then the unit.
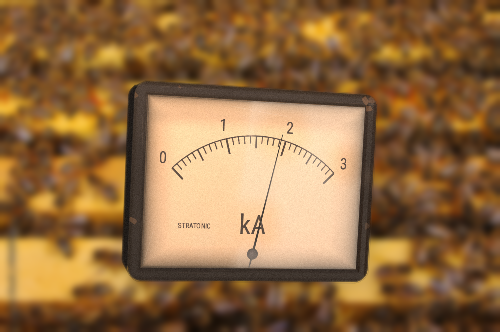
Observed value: 1.9; kA
